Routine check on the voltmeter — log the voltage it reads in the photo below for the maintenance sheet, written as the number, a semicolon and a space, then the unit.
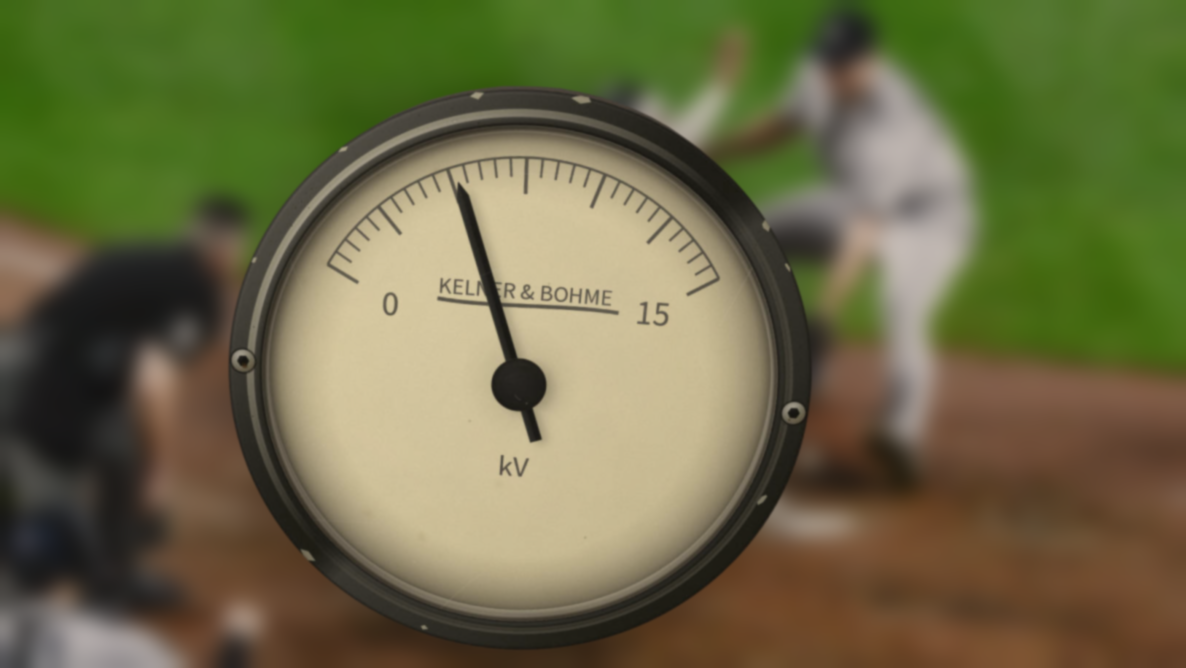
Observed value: 5.25; kV
